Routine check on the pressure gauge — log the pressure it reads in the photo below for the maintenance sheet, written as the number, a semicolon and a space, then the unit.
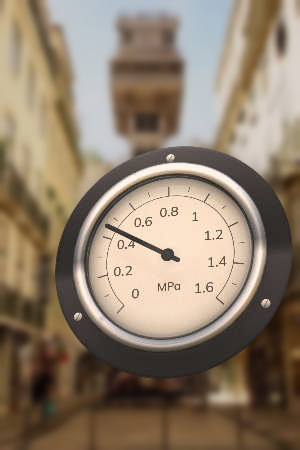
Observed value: 0.45; MPa
